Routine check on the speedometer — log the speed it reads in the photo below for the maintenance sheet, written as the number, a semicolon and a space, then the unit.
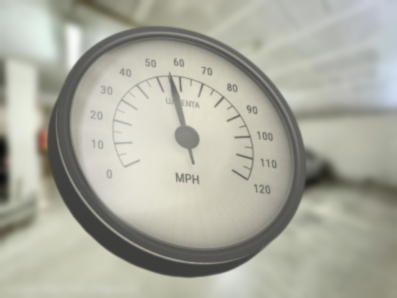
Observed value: 55; mph
